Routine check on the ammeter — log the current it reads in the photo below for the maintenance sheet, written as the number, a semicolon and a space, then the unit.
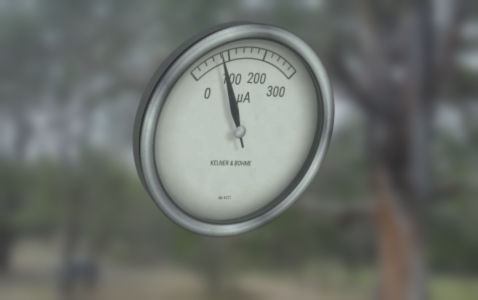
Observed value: 80; µA
